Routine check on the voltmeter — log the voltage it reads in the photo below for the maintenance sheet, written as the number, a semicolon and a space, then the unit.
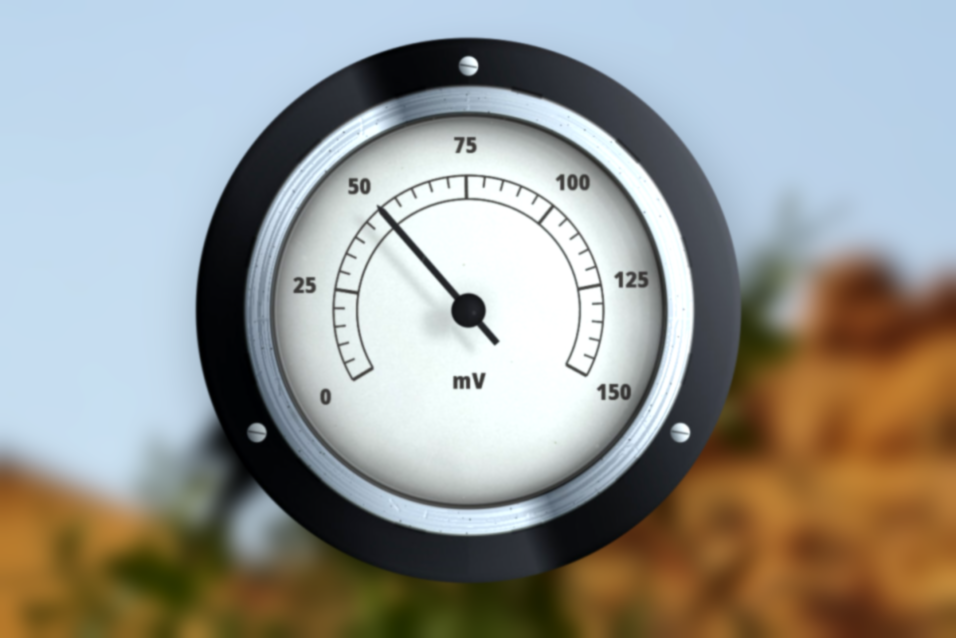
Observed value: 50; mV
